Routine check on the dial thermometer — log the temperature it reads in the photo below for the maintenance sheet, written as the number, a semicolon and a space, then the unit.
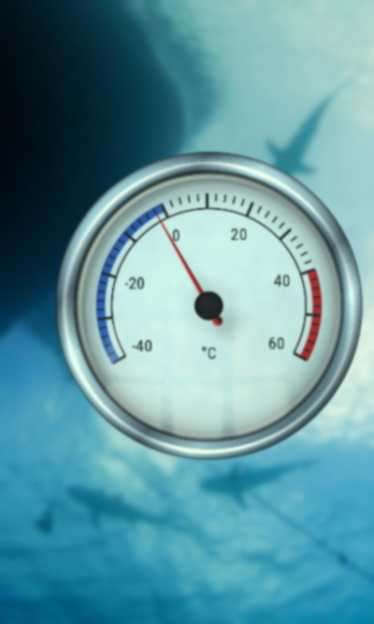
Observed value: -2; °C
